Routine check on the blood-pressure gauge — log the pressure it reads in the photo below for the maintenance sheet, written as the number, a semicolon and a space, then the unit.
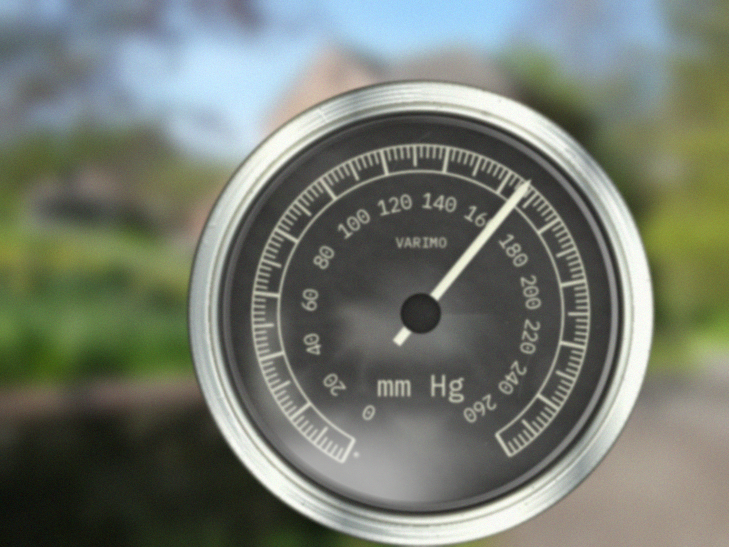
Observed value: 166; mmHg
